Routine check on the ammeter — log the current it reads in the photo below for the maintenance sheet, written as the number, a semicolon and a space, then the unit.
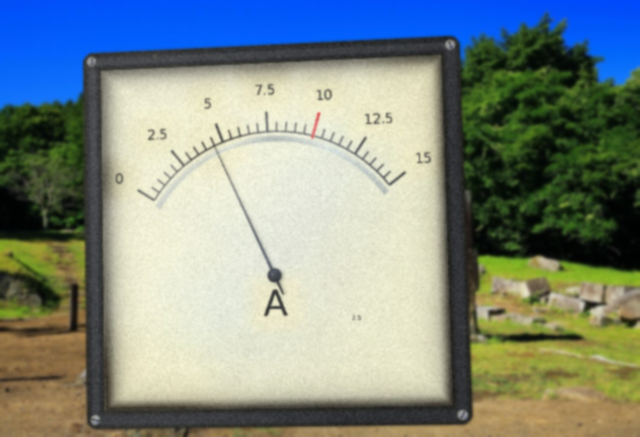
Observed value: 4.5; A
